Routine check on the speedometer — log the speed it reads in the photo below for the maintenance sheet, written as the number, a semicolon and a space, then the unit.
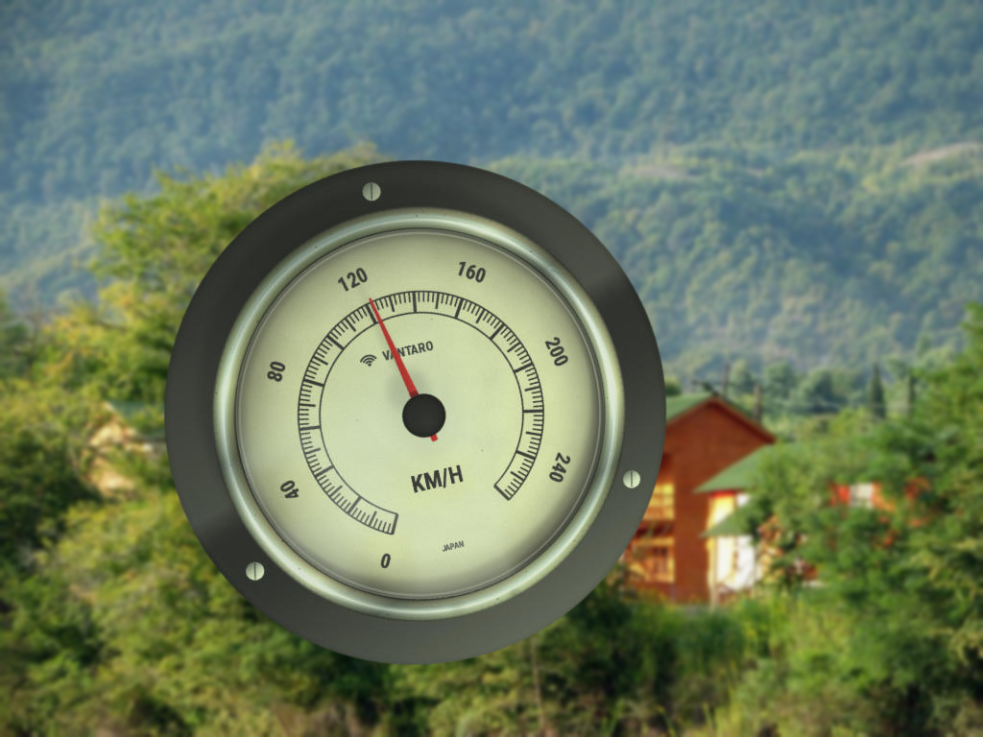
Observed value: 122; km/h
